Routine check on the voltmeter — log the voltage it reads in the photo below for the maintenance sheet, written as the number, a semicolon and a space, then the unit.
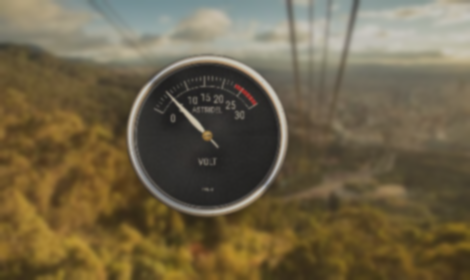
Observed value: 5; V
